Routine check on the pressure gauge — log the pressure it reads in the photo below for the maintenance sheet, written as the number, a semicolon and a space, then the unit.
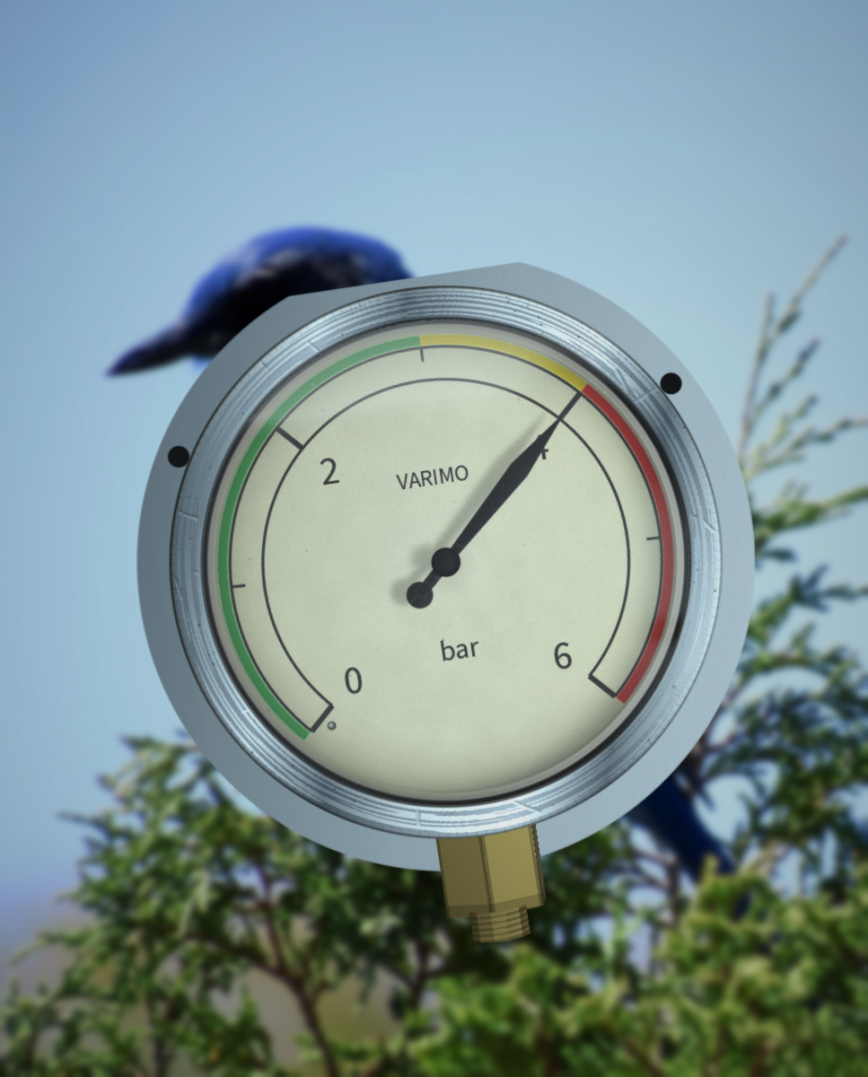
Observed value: 4; bar
